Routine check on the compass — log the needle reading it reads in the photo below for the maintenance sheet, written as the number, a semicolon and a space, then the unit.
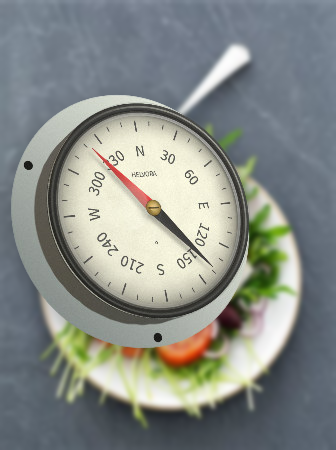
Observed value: 320; °
